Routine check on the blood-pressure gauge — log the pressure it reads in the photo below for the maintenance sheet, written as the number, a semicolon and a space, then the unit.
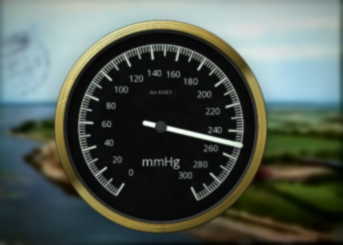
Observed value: 250; mmHg
